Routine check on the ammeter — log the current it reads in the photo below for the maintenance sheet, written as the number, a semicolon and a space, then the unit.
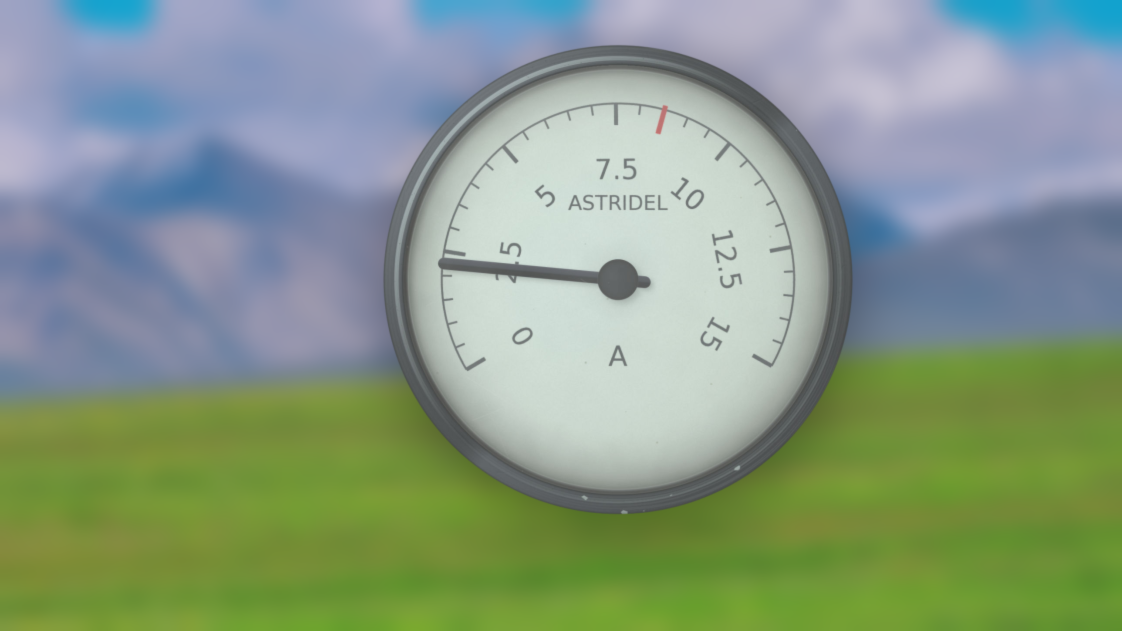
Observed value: 2.25; A
